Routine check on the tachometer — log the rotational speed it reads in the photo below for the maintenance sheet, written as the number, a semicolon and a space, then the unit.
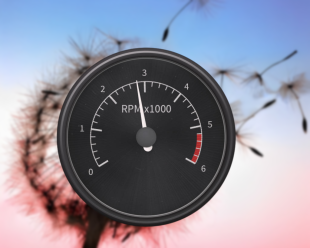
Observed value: 2800; rpm
